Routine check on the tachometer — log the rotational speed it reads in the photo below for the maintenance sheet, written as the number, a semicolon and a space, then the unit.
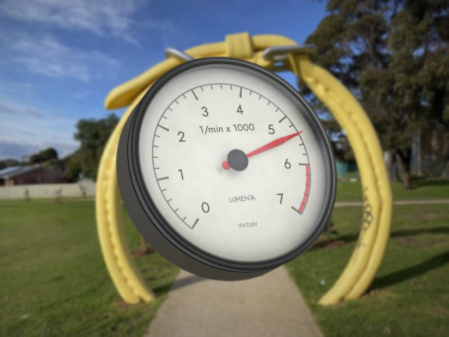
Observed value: 5400; rpm
